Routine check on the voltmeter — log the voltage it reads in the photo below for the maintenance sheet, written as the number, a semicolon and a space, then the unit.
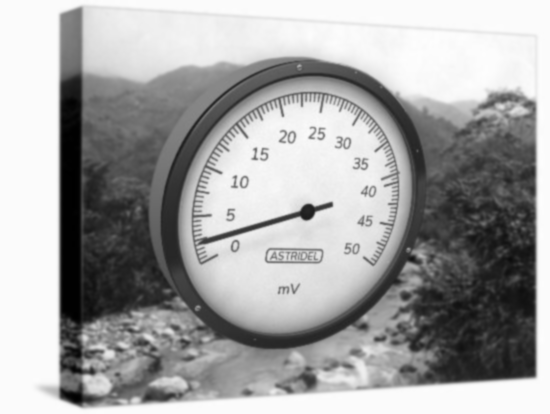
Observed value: 2.5; mV
